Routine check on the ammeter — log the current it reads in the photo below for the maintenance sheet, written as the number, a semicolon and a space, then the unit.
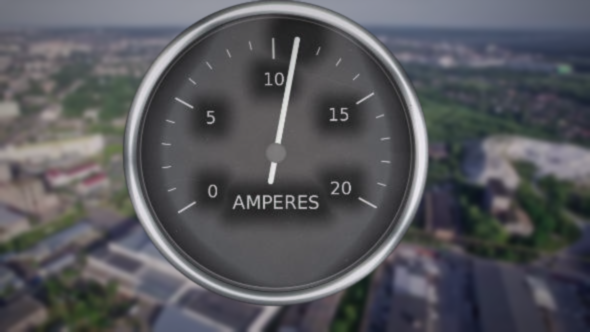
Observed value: 11; A
